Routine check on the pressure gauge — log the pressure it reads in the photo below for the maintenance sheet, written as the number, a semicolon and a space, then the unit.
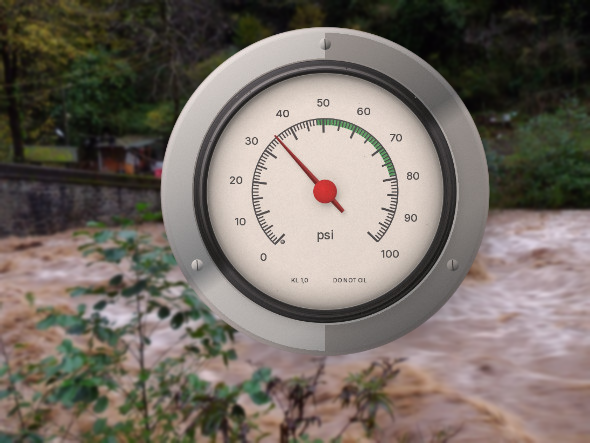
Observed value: 35; psi
